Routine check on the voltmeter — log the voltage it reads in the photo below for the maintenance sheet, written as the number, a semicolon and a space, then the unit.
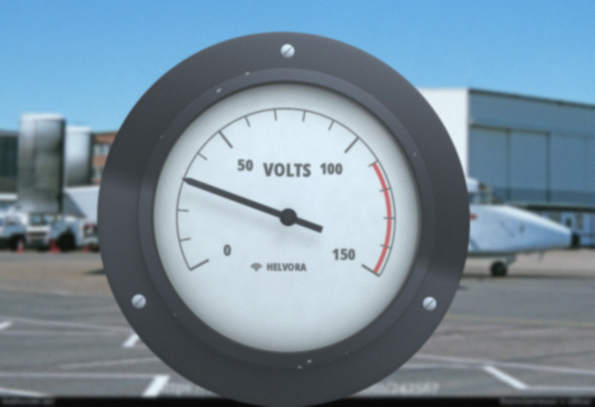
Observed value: 30; V
